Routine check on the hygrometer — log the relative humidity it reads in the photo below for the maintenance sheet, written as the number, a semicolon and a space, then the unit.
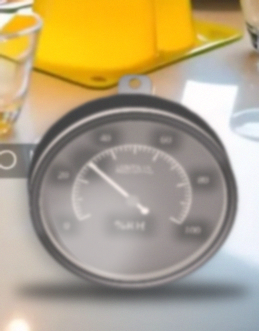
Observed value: 30; %
